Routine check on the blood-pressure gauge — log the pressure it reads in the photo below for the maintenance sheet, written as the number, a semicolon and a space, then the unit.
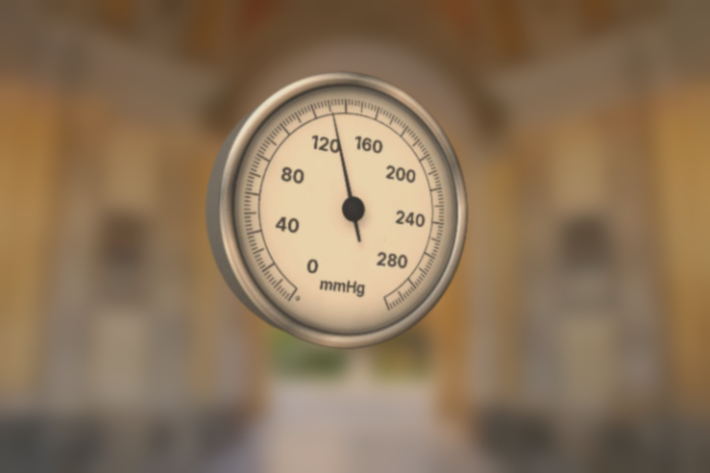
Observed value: 130; mmHg
